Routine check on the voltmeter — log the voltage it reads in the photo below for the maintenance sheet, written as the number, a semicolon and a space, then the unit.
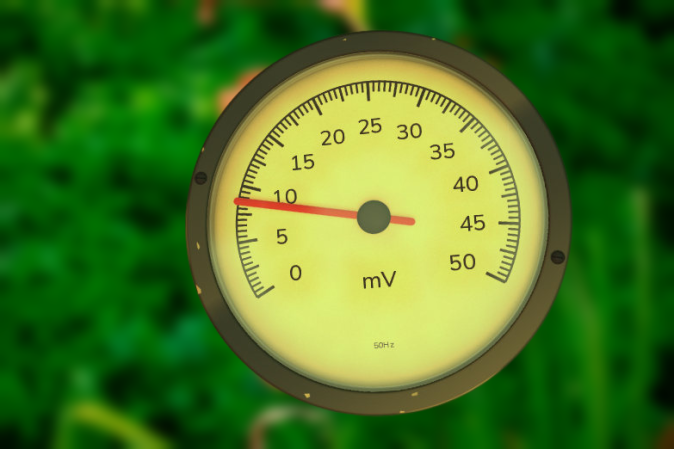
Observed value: 8.5; mV
